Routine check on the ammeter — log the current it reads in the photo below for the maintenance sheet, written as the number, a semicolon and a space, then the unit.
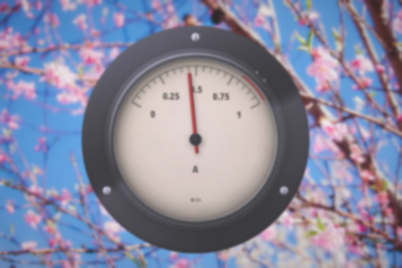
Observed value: 0.45; A
